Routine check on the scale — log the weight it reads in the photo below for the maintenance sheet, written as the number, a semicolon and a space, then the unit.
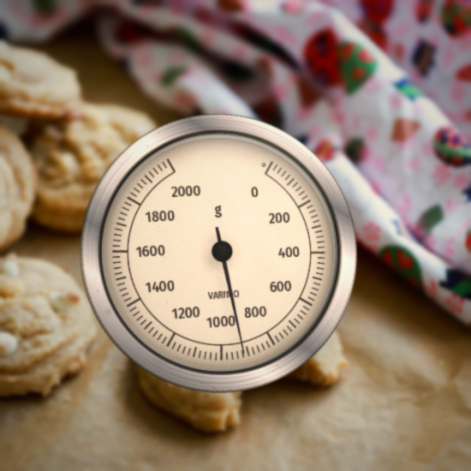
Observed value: 920; g
